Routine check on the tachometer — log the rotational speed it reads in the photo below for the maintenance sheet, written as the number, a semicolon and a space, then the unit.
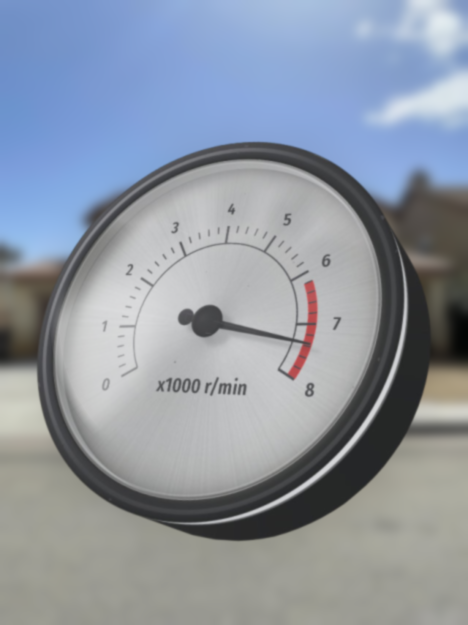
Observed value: 7400; rpm
